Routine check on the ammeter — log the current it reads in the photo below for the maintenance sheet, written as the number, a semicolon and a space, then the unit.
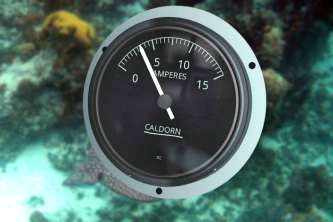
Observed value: 3.5; A
